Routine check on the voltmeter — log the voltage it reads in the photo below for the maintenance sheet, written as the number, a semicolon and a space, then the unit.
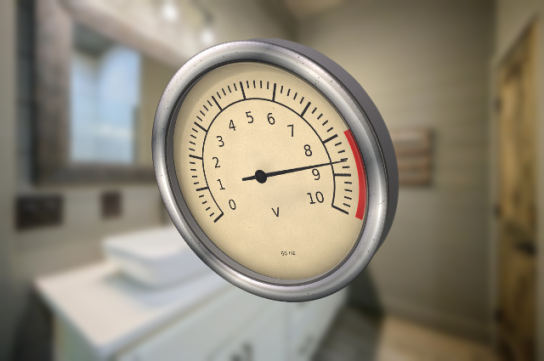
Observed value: 8.6; V
